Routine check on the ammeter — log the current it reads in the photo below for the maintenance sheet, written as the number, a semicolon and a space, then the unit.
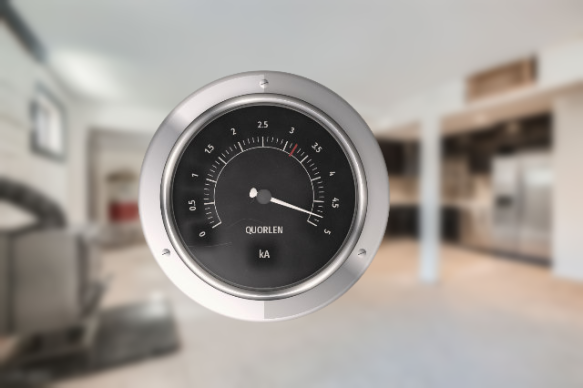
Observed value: 4.8; kA
